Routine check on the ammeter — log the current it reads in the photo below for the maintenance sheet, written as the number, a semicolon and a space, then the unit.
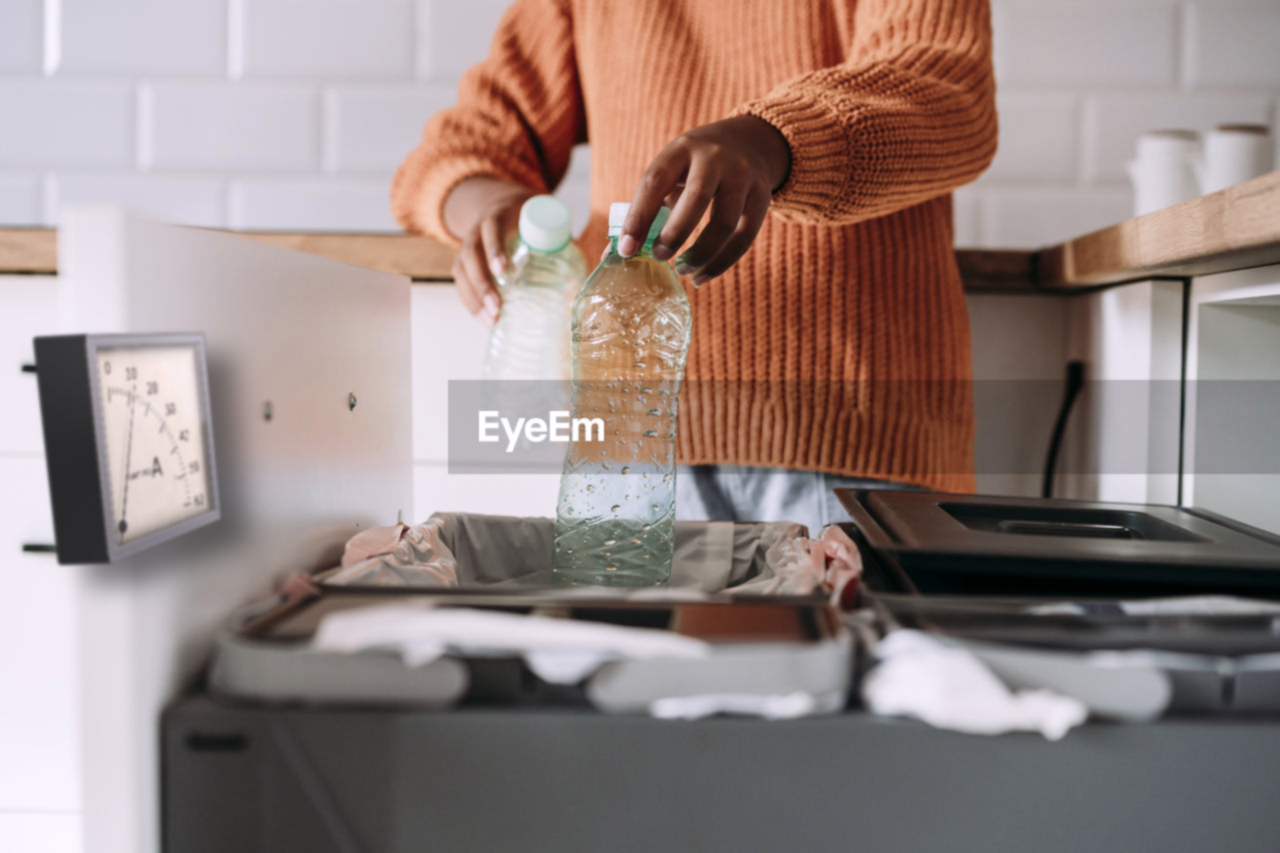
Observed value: 10; A
